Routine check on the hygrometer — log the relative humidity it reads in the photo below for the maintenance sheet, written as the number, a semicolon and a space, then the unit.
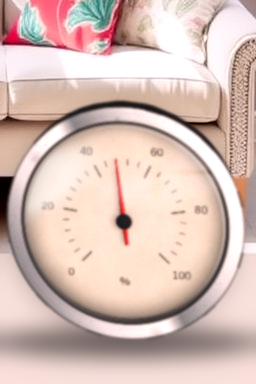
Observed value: 48; %
